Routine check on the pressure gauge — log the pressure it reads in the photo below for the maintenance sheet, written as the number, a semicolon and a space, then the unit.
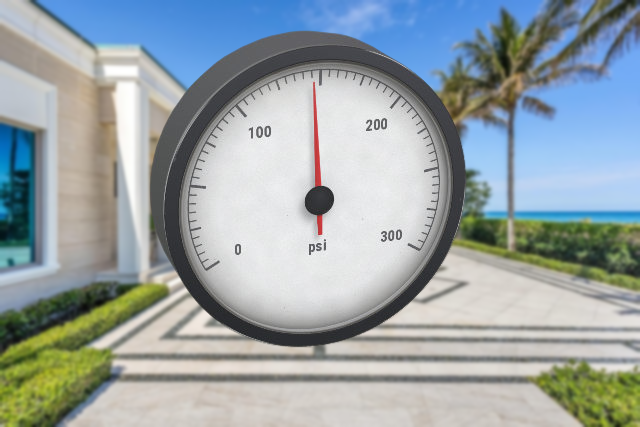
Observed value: 145; psi
